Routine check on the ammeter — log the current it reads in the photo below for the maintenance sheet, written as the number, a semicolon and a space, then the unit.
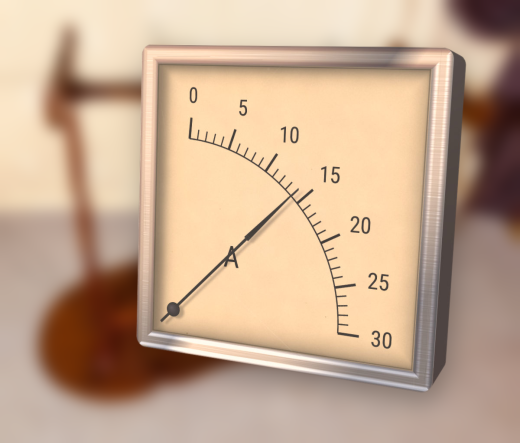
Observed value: 14; A
